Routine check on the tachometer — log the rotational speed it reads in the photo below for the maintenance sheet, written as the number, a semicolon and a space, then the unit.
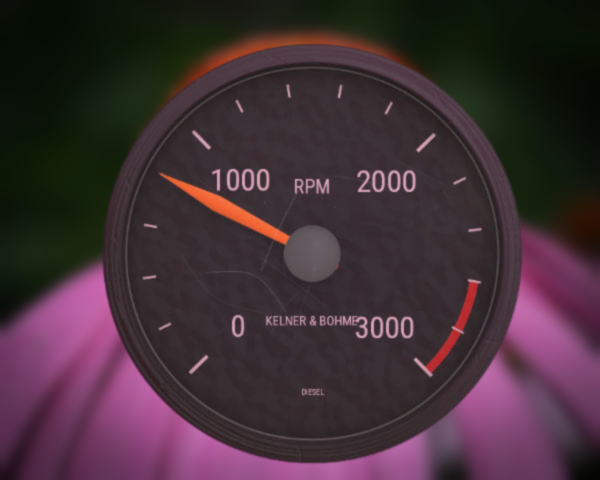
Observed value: 800; rpm
